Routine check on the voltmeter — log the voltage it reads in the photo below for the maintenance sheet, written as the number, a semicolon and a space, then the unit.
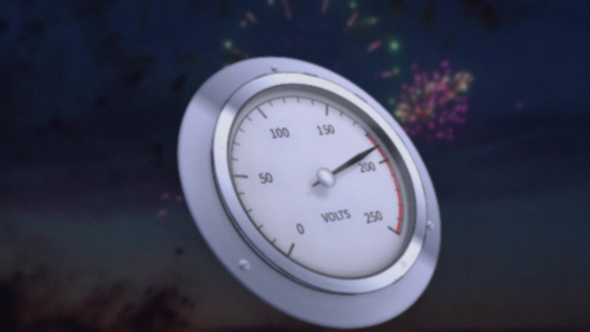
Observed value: 190; V
